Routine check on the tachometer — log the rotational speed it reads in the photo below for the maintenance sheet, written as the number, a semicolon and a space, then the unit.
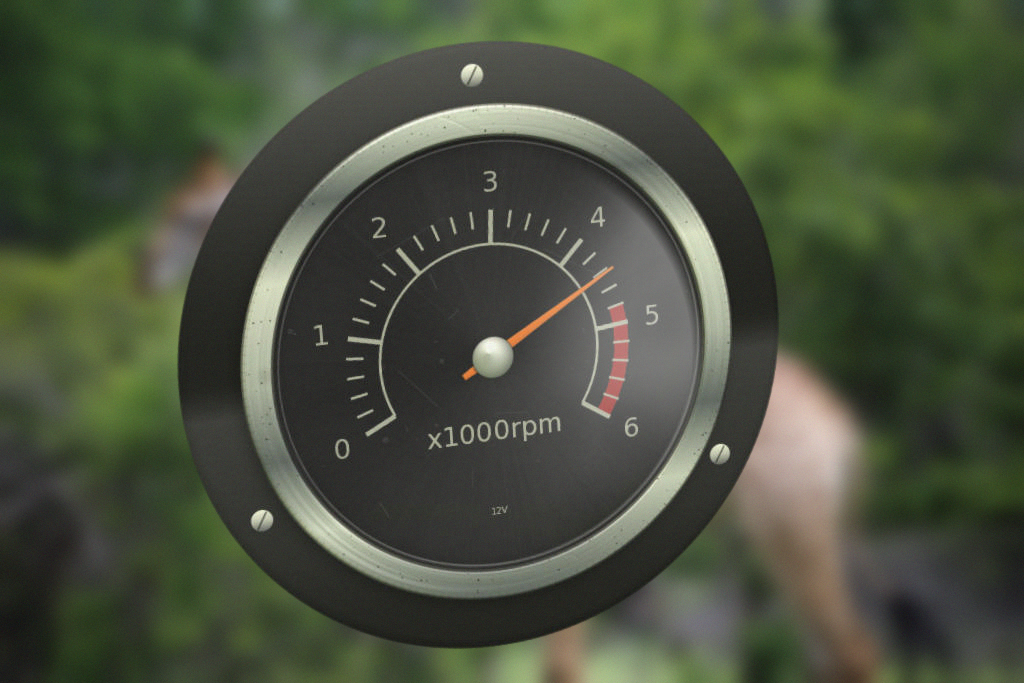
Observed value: 4400; rpm
